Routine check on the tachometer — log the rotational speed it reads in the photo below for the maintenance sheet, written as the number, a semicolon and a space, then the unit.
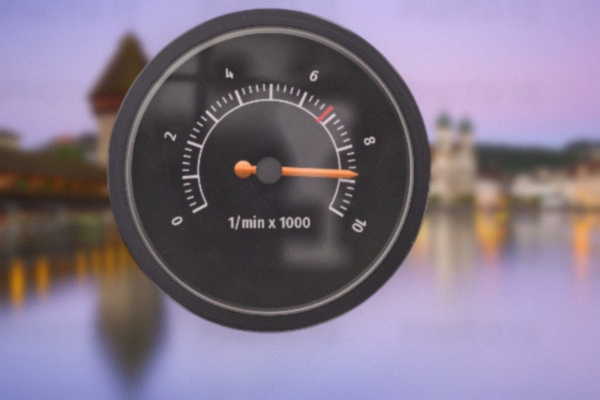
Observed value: 8800; rpm
